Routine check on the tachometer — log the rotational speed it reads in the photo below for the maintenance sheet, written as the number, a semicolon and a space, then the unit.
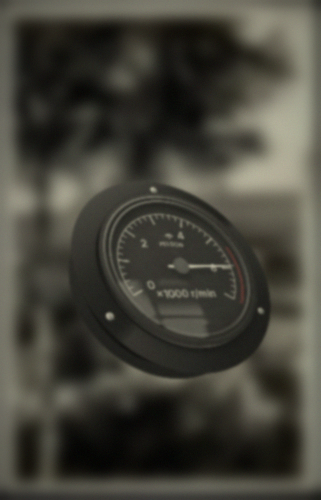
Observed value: 6000; rpm
